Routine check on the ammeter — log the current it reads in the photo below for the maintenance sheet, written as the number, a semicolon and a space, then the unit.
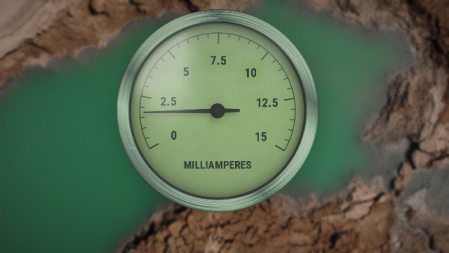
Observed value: 1.75; mA
